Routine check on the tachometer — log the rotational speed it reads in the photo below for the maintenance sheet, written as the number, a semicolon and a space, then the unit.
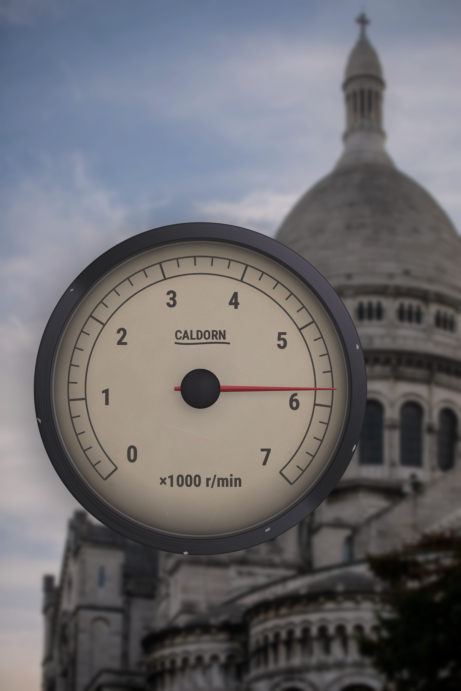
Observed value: 5800; rpm
